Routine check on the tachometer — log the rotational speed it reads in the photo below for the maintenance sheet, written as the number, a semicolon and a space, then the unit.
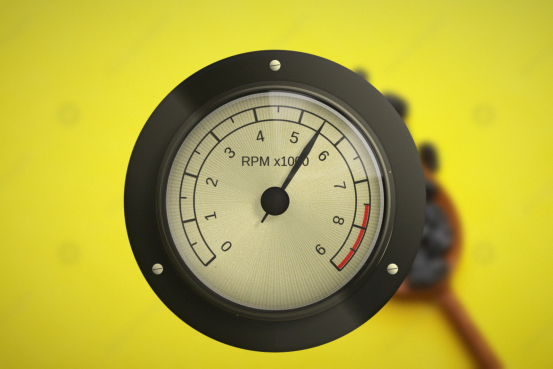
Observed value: 5500; rpm
